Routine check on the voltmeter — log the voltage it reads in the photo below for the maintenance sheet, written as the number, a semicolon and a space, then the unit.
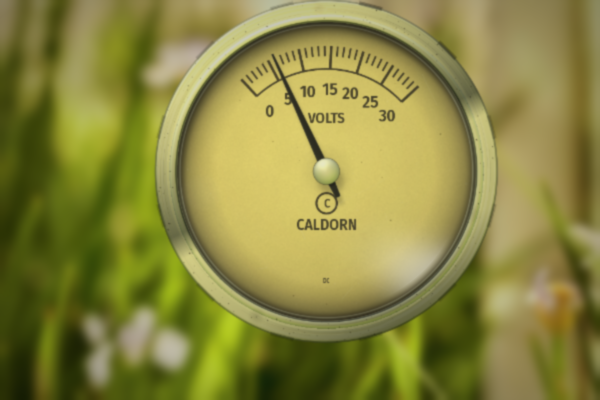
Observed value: 6; V
